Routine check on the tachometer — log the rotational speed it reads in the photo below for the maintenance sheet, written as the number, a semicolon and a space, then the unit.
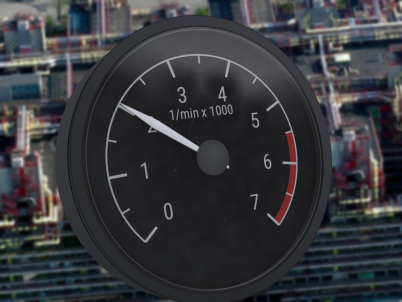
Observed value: 2000; rpm
